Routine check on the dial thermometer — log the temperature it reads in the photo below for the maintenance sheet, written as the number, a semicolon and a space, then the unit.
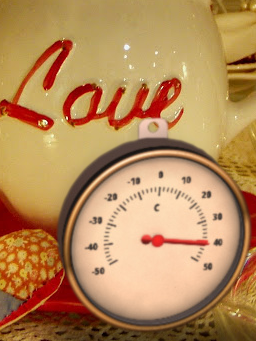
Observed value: 40; °C
